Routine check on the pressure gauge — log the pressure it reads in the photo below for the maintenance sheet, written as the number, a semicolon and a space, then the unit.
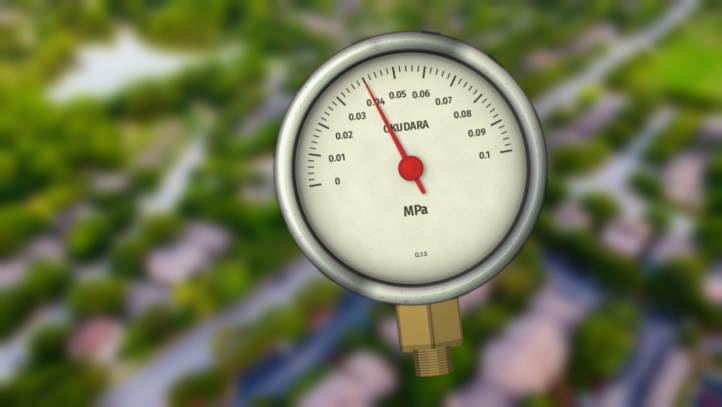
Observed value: 0.04; MPa
